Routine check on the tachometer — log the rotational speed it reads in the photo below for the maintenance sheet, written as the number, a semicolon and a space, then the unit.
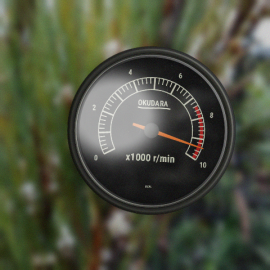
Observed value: 9400; rpm
